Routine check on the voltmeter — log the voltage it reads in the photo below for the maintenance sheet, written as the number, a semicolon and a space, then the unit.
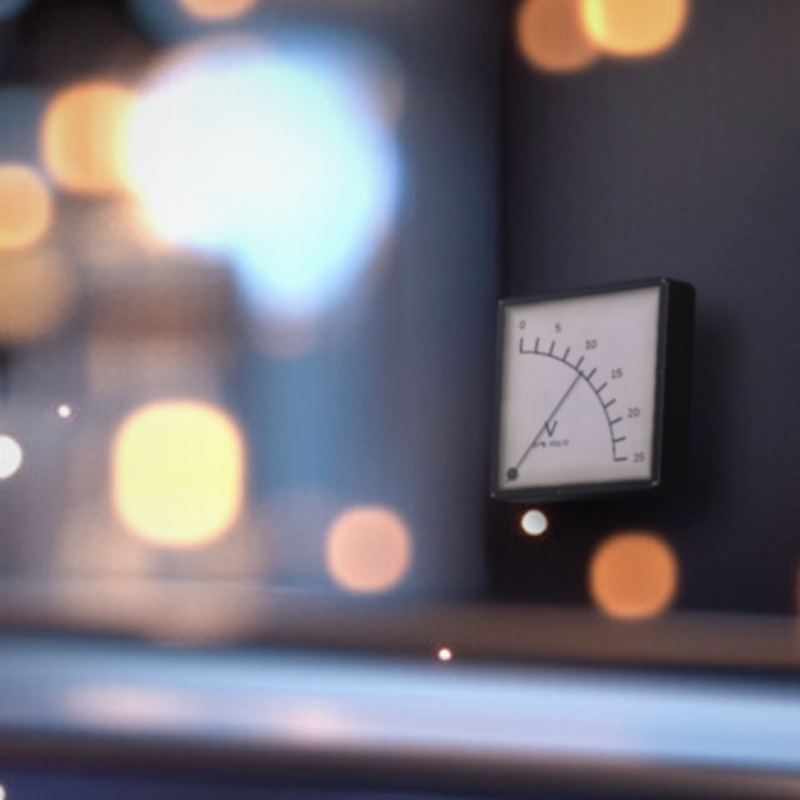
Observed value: 11.25; V
